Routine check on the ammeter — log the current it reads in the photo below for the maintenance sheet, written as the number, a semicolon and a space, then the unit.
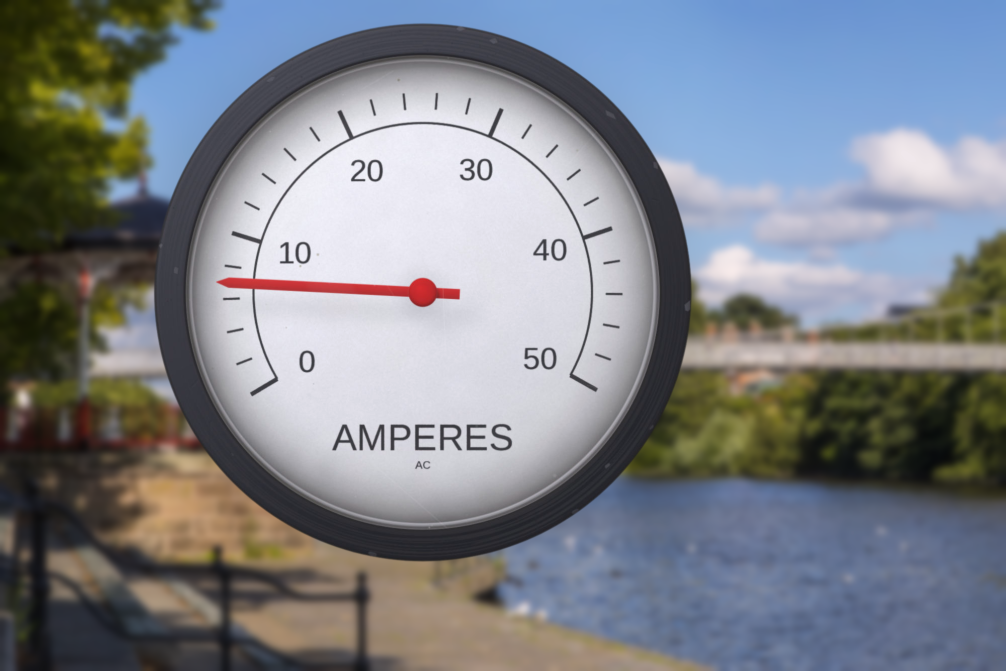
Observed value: 7; A
